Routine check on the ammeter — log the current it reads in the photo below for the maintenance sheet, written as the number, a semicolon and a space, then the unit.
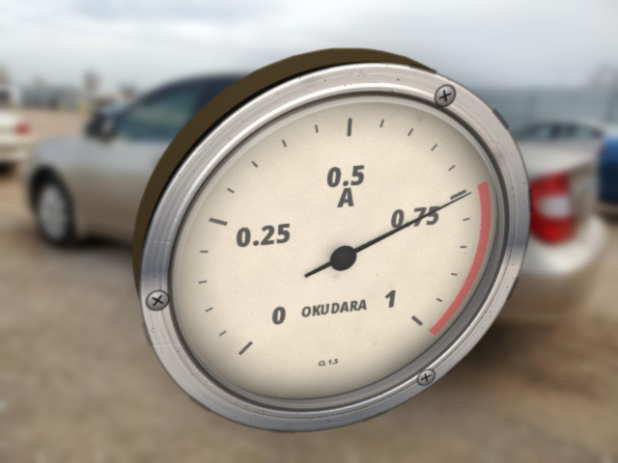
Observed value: 0.75; A
